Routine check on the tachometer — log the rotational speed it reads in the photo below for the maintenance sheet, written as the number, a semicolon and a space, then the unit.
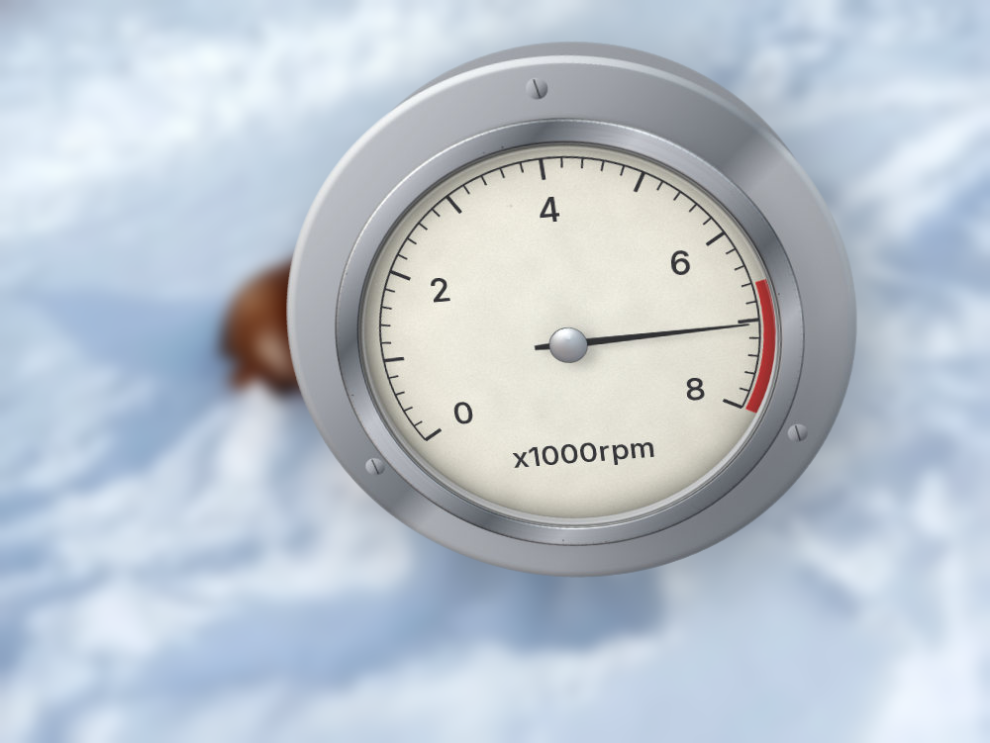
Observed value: 7000; rpm
